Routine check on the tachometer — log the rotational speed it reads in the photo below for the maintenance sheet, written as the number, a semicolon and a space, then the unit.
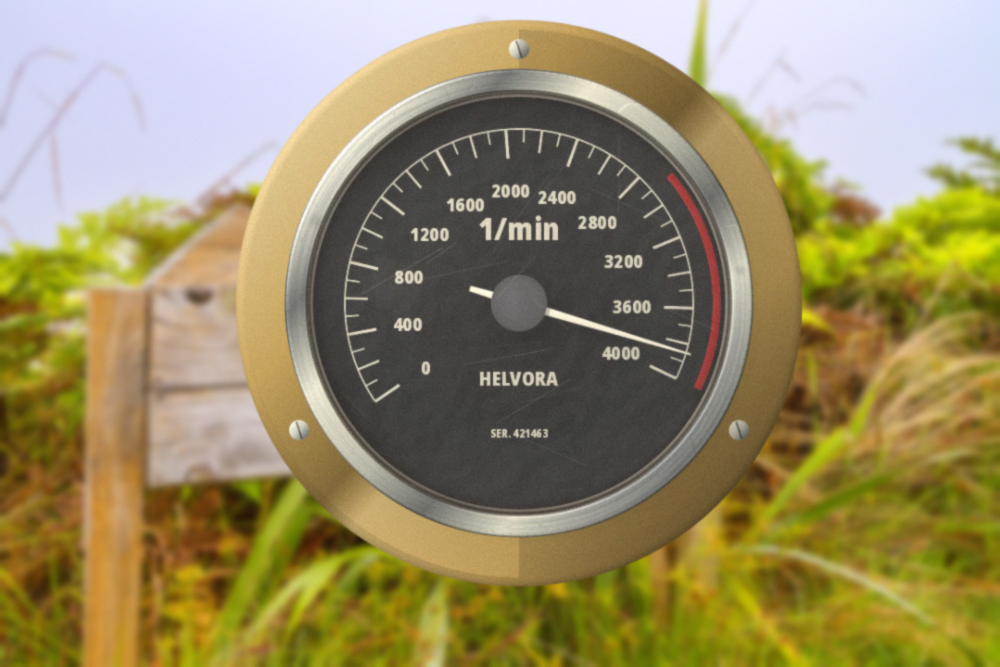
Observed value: 3850; rpm
